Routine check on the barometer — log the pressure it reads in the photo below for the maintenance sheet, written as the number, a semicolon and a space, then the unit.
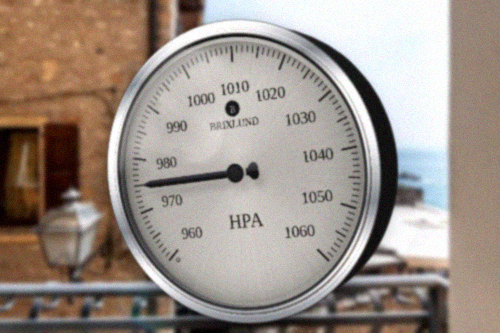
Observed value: 975; hPa
